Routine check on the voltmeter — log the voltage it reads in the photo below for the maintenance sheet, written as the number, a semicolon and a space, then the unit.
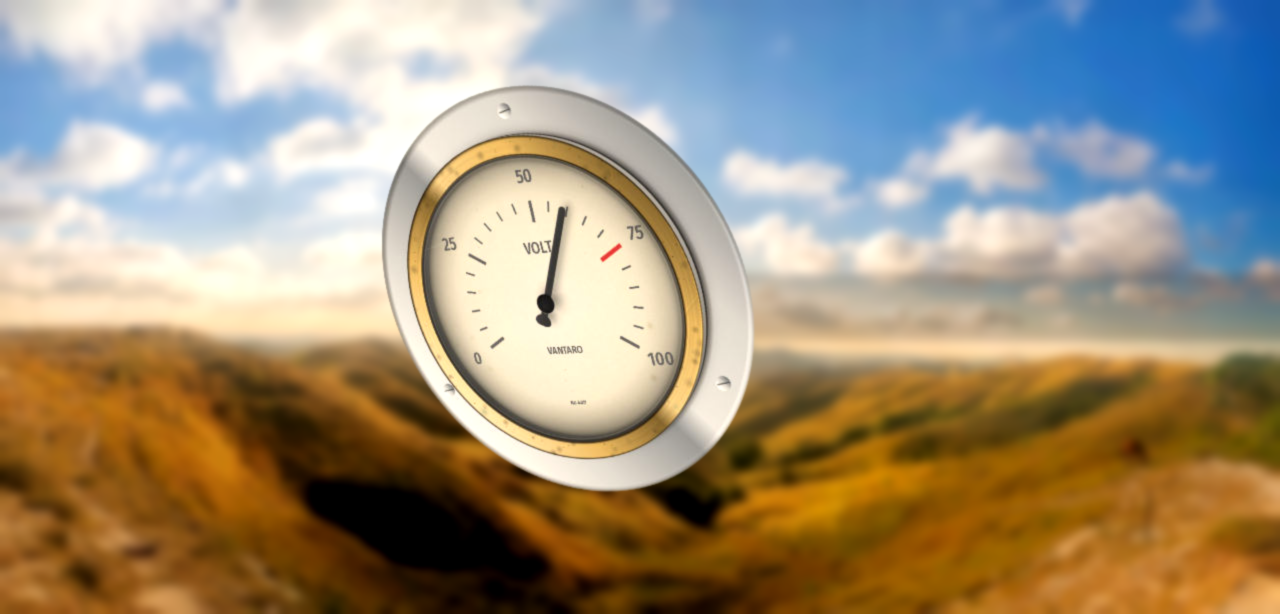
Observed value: 60; V
